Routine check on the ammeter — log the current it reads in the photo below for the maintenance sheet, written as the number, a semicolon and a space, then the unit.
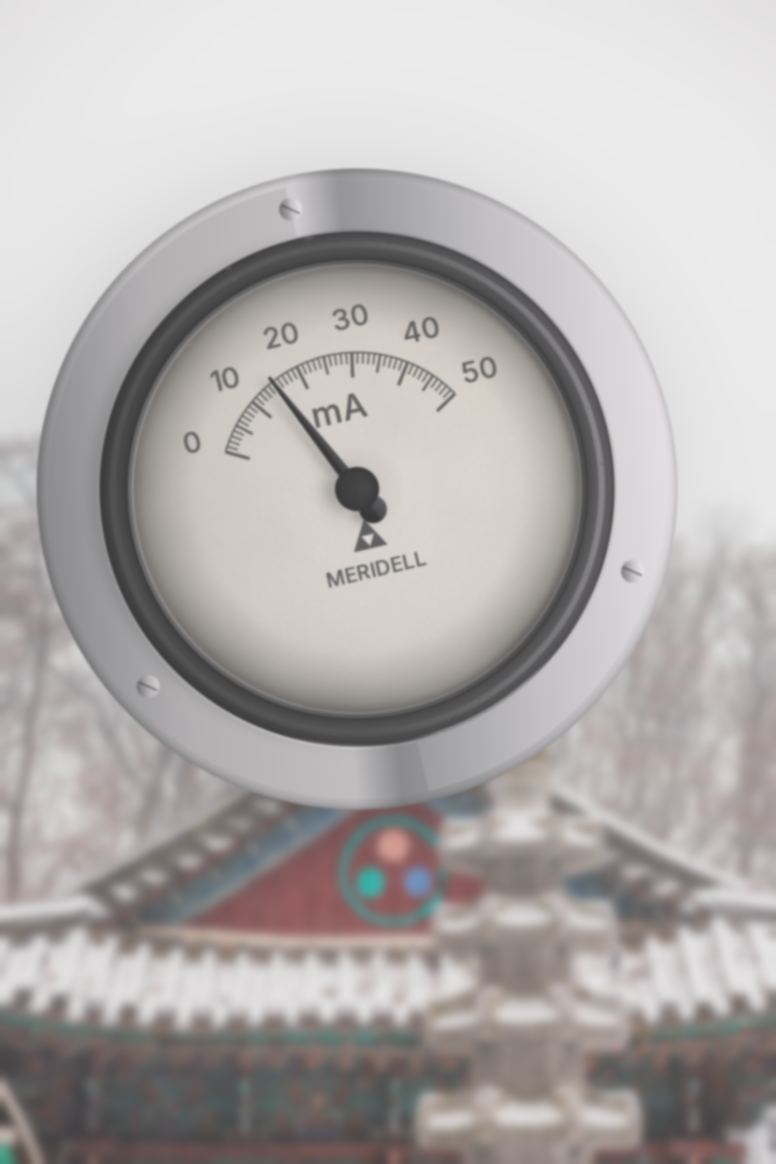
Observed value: 15; mA
